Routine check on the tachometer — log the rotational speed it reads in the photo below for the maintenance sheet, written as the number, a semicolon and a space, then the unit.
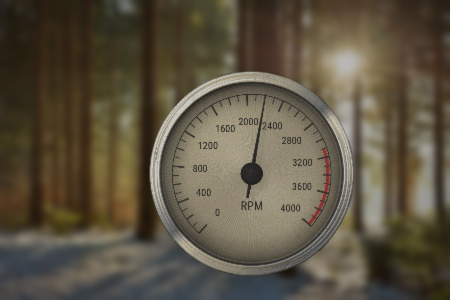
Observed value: 2200; rpm
